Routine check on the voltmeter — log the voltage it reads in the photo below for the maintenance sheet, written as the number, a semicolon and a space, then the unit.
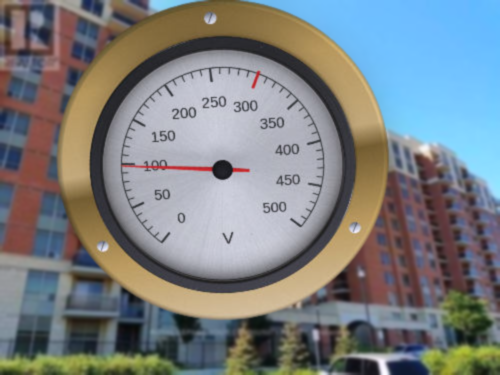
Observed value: 100; V
